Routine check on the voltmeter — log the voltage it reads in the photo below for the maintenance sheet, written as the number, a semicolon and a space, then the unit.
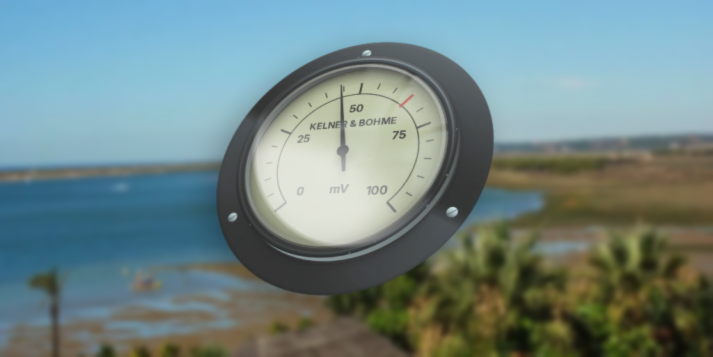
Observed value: 45; mV
